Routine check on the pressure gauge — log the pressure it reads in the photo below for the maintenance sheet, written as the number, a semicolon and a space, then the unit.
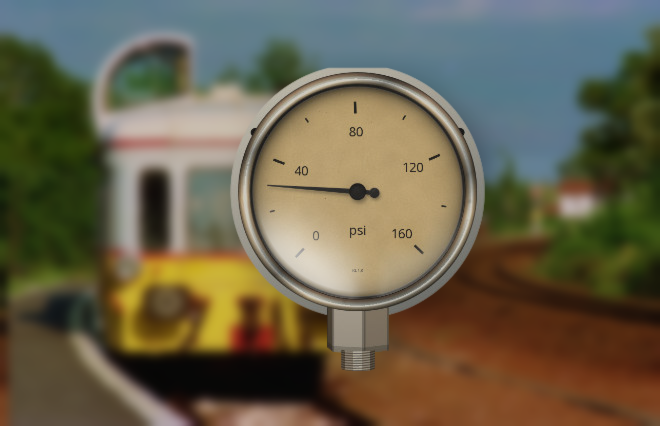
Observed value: 30; psi
